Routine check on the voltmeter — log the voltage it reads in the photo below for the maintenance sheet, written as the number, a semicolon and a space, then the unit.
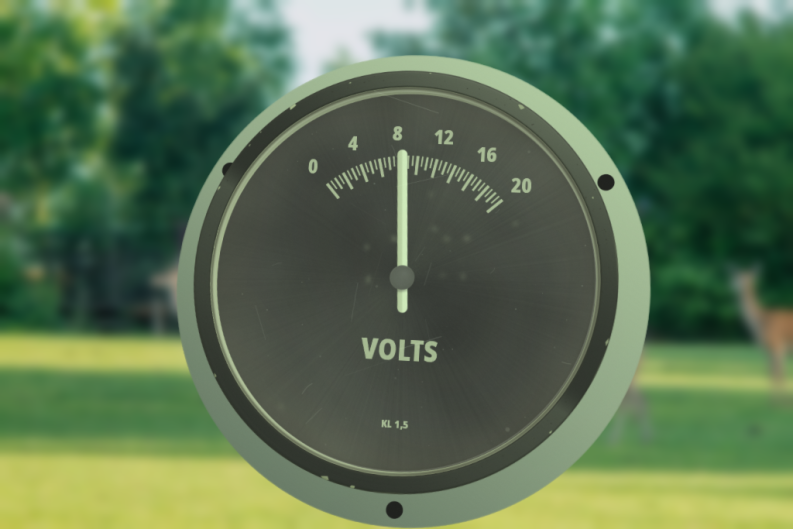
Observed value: 8.5; V
